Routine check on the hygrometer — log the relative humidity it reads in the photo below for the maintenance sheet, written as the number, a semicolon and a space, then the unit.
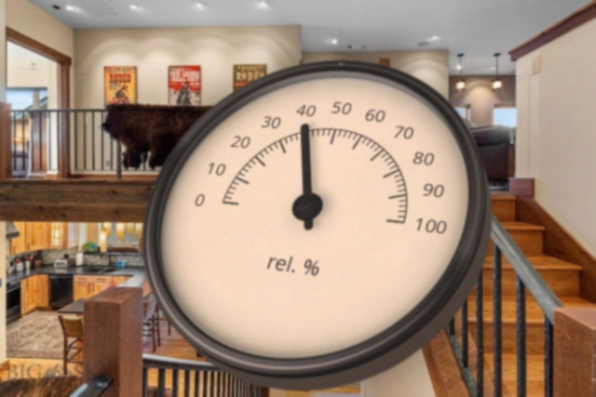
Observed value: 40; %
